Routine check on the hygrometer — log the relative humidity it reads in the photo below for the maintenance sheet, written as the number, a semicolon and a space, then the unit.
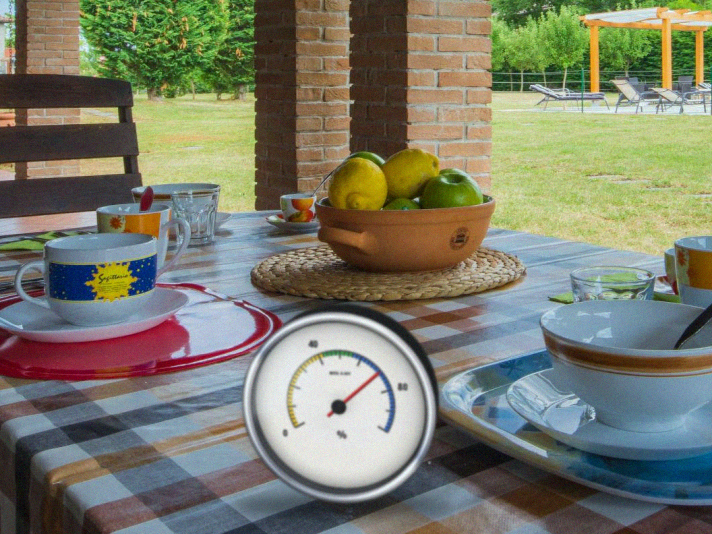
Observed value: 70; %
